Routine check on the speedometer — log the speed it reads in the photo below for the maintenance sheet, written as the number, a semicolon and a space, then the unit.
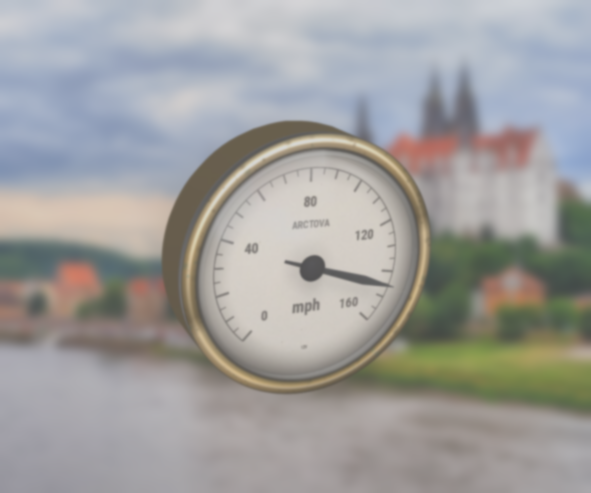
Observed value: 145; mph
